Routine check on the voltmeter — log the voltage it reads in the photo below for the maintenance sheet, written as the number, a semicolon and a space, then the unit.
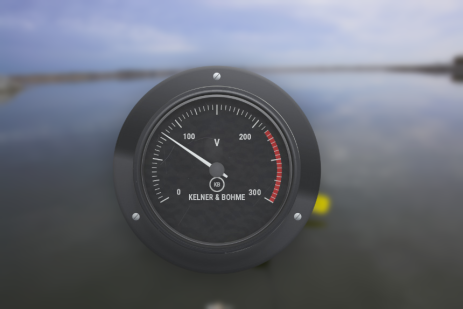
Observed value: 80; V
